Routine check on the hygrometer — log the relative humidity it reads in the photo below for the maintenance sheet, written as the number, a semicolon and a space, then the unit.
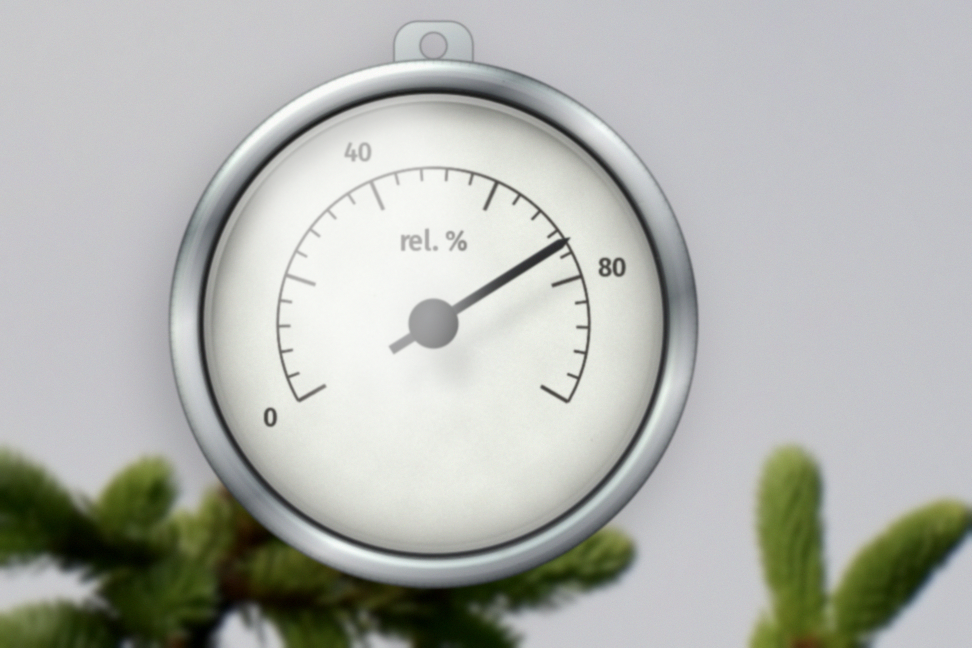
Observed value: 74; %
